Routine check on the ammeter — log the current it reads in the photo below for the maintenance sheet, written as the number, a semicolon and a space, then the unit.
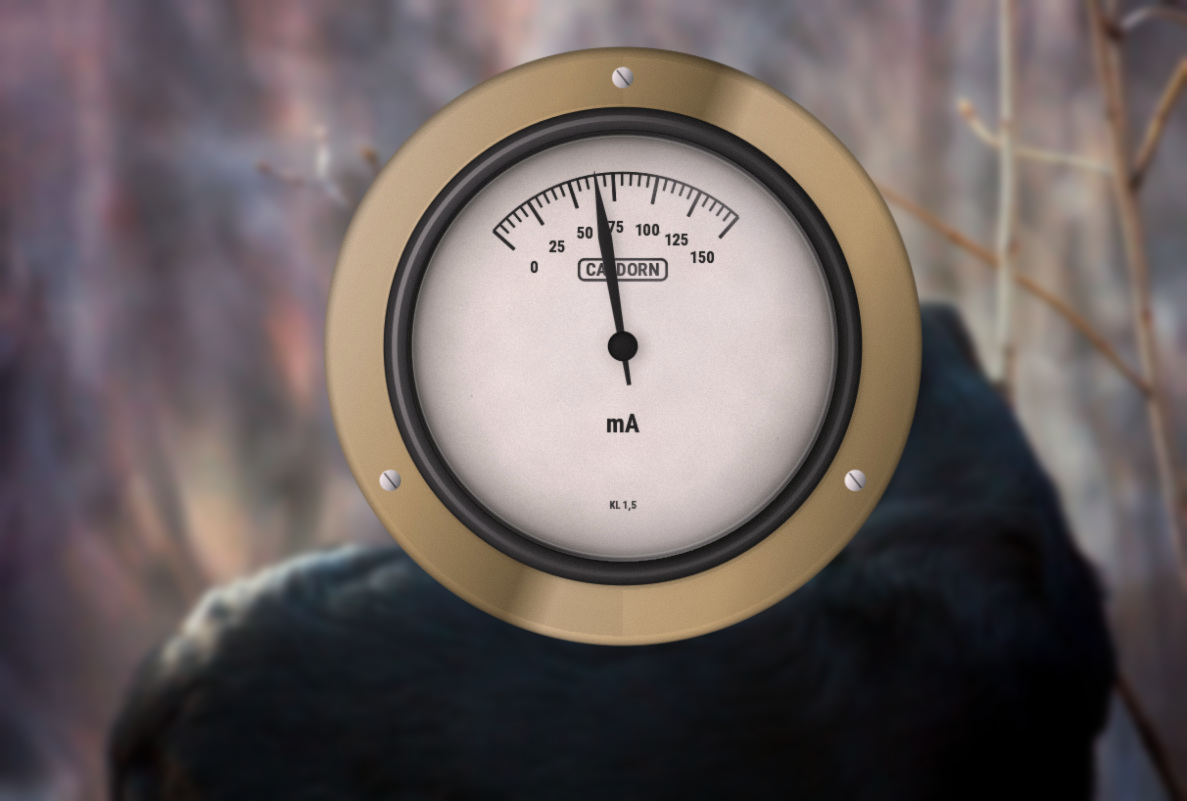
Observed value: 65; mA
